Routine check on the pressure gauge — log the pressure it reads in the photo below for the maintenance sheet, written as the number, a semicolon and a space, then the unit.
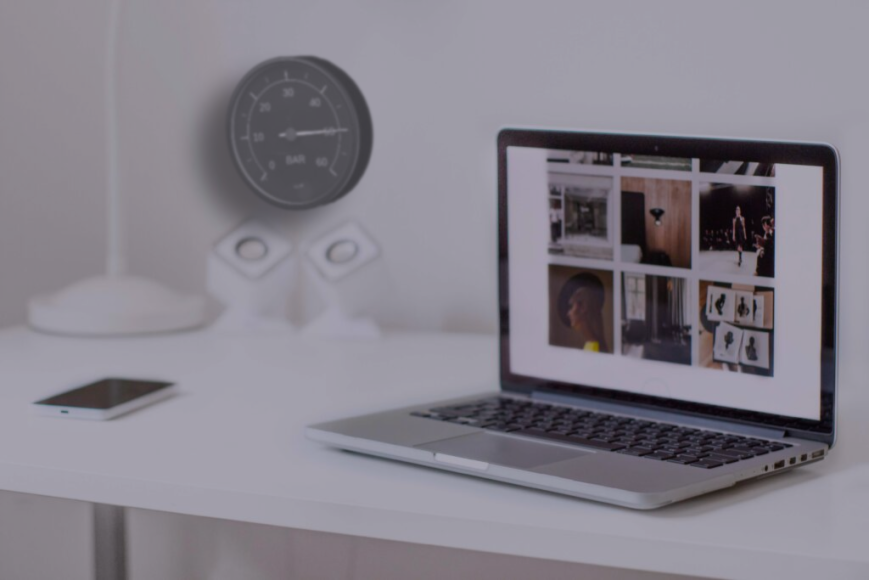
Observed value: 50; bar
